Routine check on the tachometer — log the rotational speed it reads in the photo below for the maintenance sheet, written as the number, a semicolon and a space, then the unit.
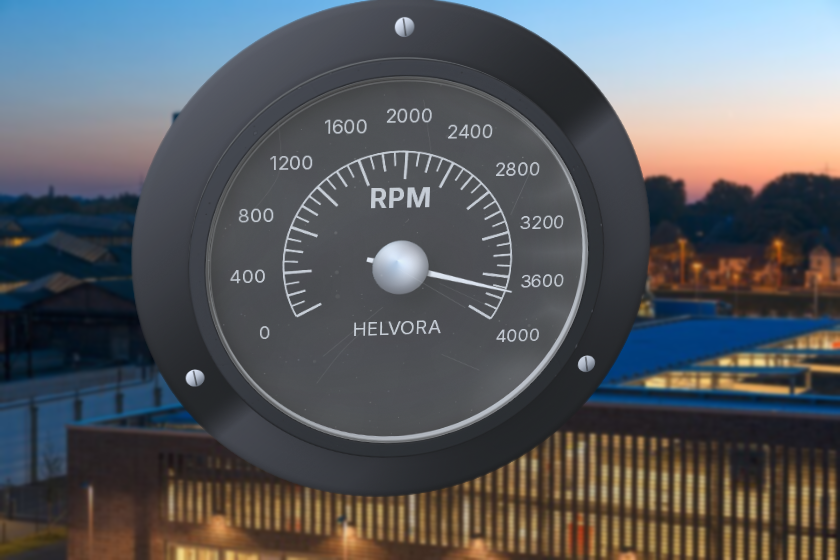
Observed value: 3700; rpm
